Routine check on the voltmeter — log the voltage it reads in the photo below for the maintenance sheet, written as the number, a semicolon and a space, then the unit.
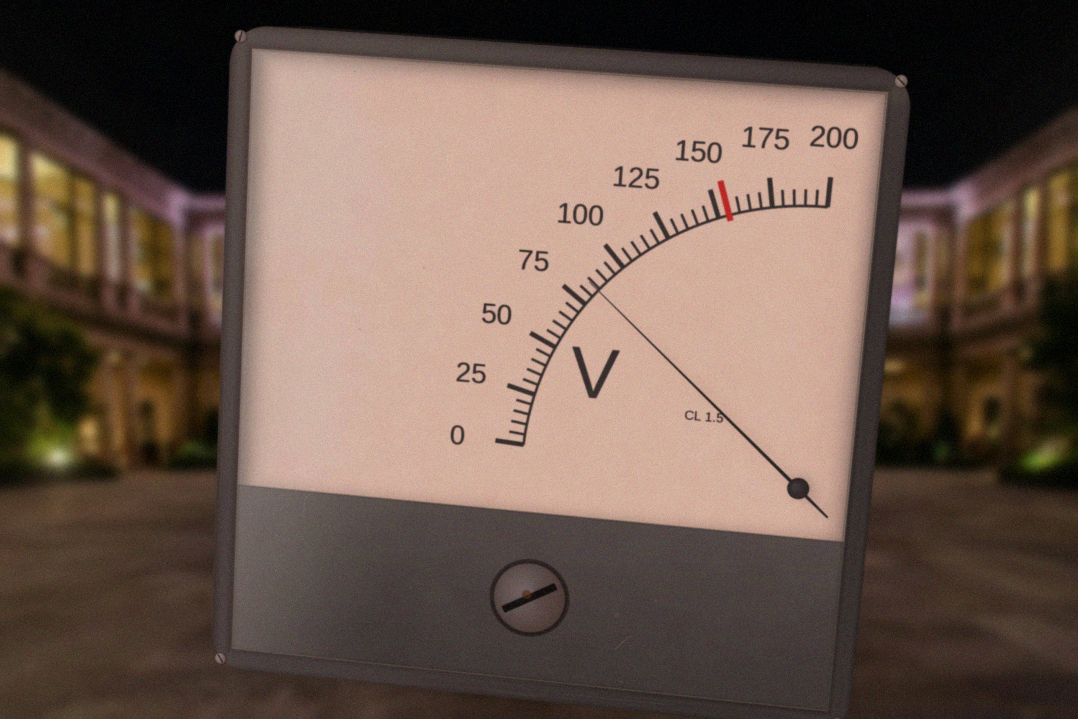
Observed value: 85; V
